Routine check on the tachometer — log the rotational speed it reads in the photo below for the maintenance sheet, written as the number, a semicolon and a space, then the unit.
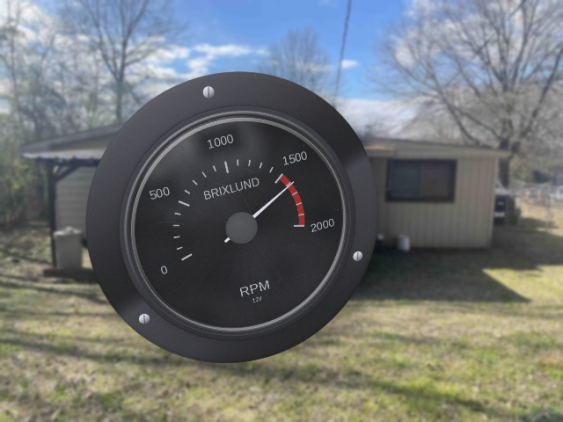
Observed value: 1600; rpm
